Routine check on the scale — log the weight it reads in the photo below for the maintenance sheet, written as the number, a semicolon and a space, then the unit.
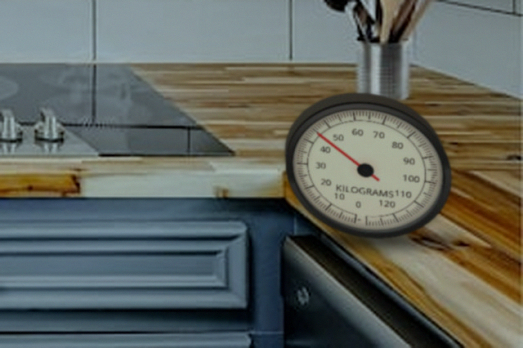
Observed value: 45; kg
